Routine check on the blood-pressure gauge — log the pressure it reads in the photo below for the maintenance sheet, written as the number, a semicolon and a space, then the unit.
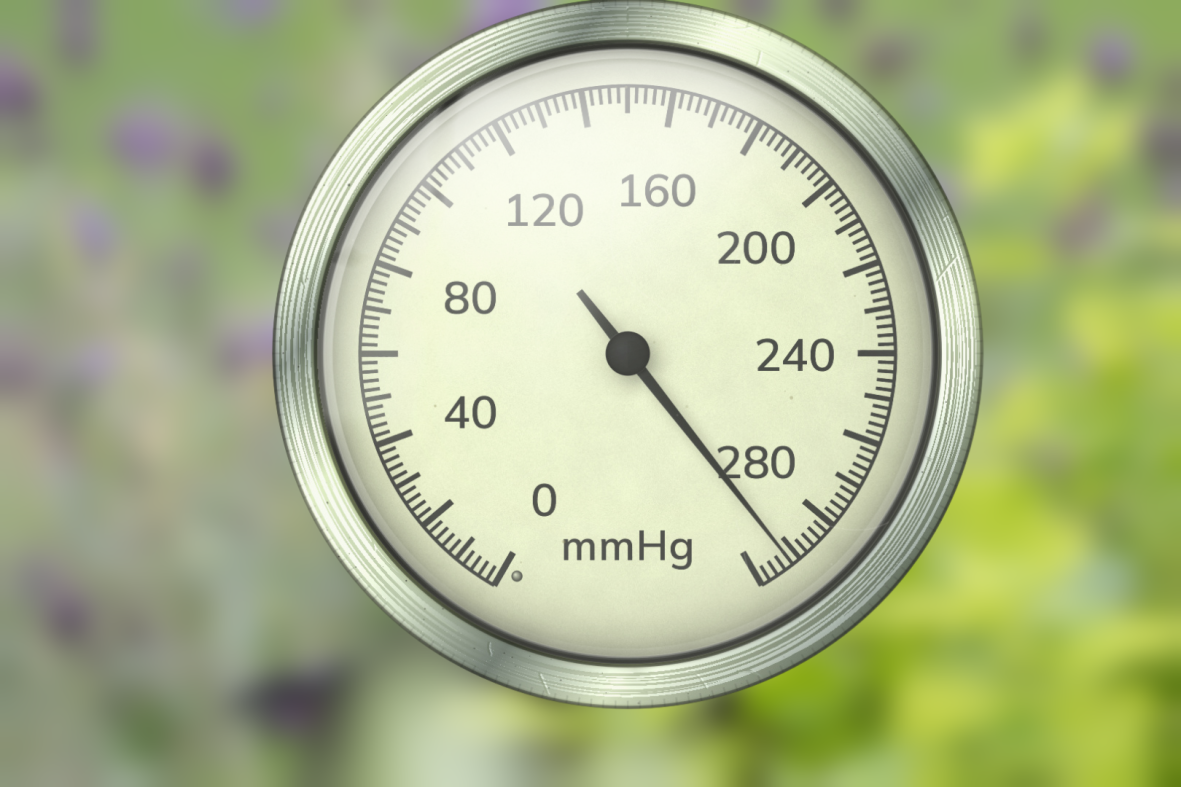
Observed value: 292; mmHg
